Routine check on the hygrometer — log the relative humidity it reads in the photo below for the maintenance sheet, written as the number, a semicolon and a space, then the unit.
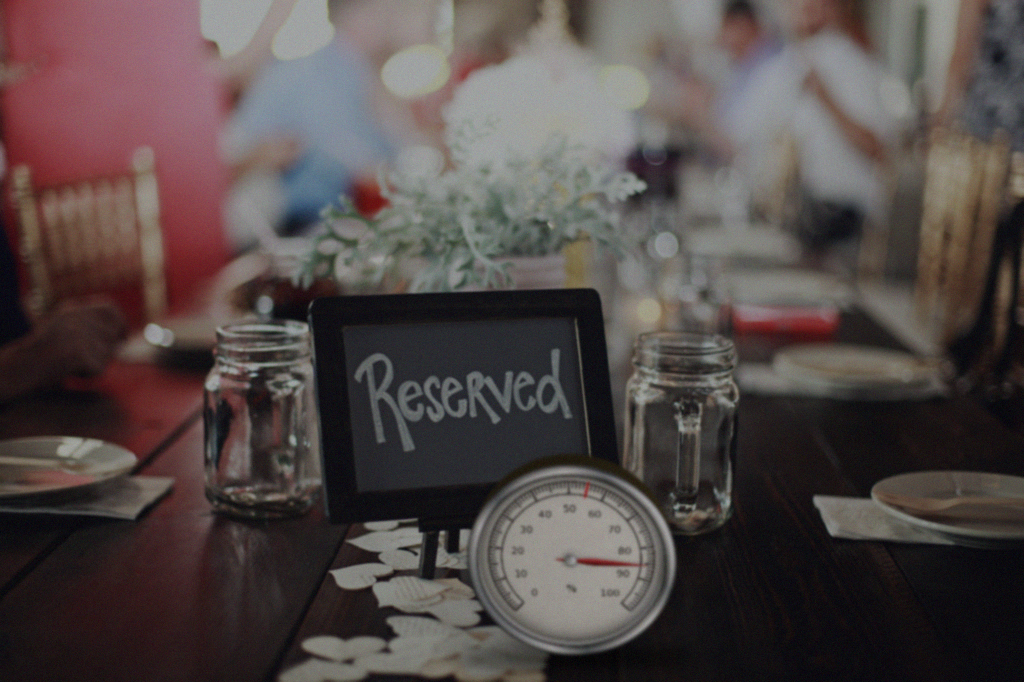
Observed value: 85; %
